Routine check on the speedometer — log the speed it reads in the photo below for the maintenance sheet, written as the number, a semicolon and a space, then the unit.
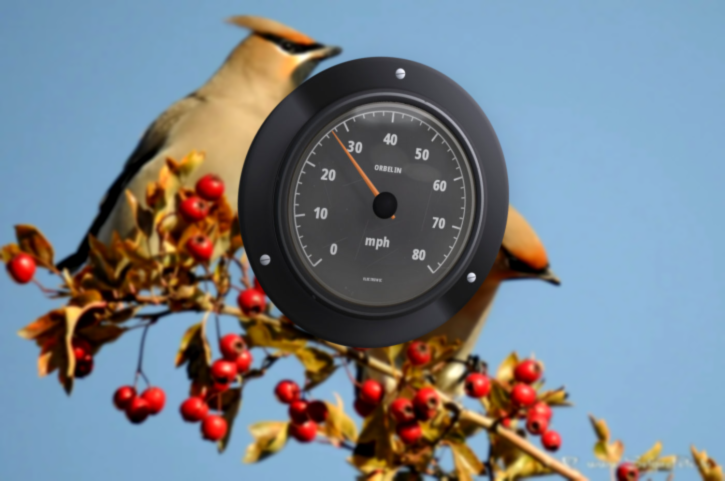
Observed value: 27; mph
